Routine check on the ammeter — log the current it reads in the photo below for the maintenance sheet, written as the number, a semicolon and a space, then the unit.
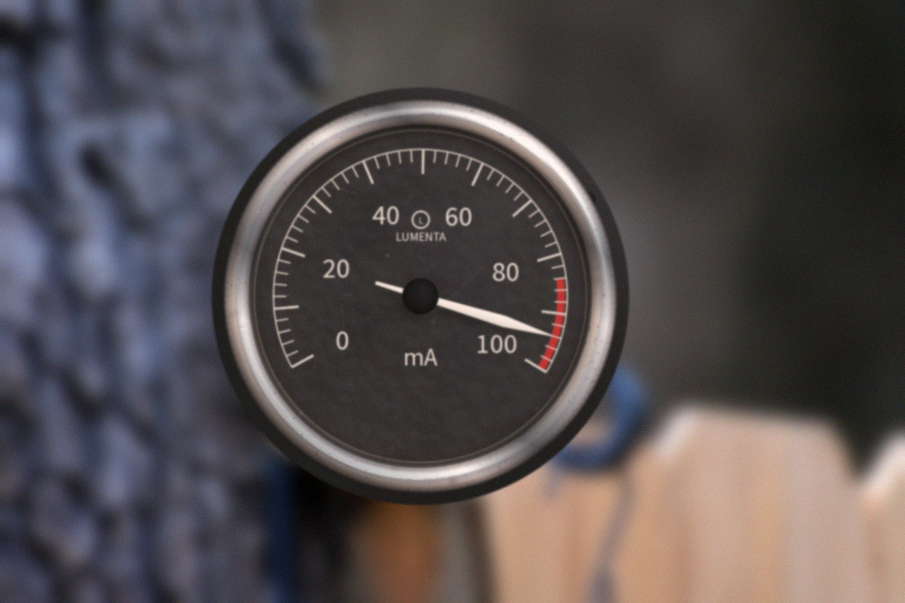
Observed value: 94; mA
